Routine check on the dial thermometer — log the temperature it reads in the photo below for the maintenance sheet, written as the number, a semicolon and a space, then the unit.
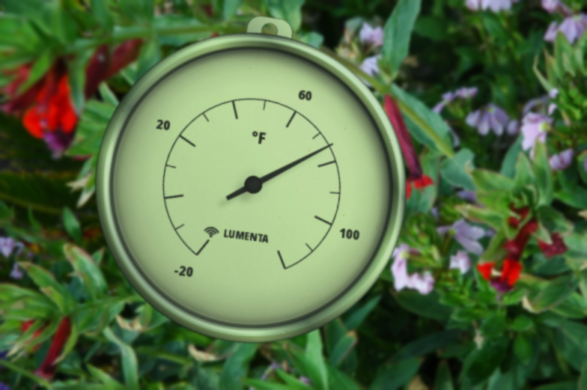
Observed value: 75; °F
